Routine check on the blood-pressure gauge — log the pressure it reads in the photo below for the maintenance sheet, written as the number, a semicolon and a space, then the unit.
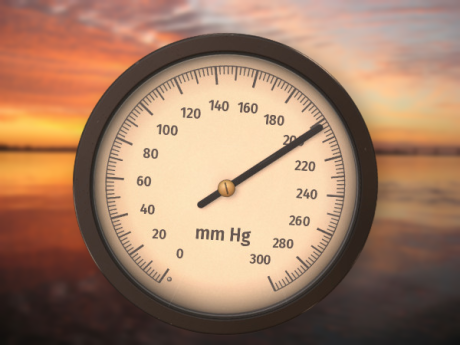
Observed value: 202; mmHg
